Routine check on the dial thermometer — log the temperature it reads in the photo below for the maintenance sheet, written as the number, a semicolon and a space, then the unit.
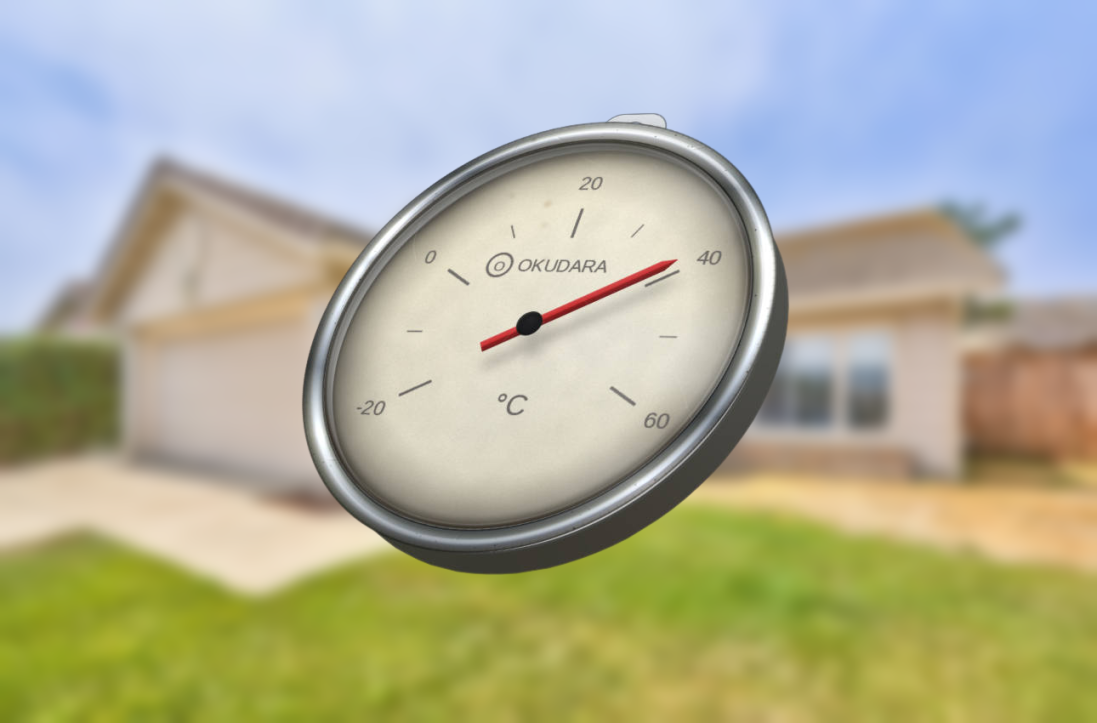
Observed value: 40; °C
